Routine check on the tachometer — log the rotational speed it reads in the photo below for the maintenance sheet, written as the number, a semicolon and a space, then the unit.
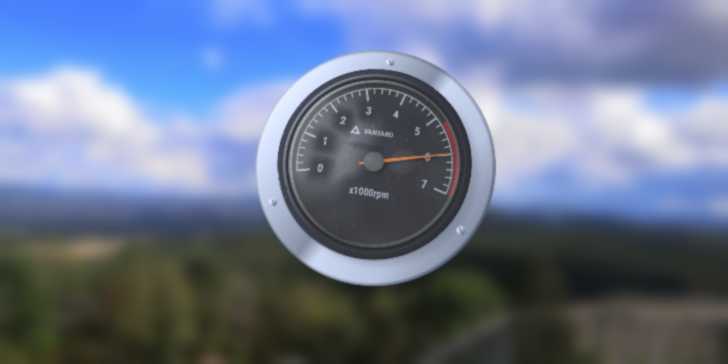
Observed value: 6000; rpm
